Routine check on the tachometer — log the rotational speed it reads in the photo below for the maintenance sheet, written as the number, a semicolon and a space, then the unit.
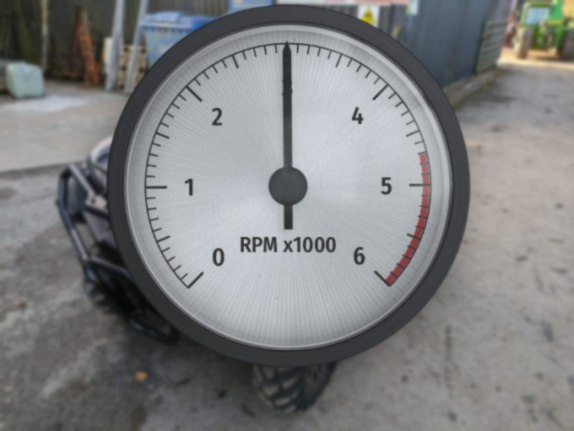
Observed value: 3000; rpm
